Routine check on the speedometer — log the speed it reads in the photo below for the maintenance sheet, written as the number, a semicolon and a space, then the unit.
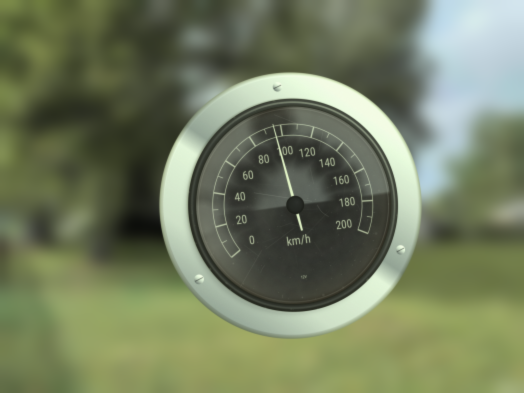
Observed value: 95; km/h
